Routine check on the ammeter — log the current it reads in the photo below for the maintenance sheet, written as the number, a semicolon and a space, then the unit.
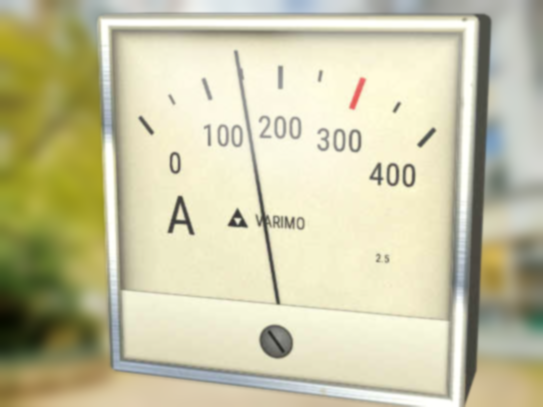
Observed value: 150; A
